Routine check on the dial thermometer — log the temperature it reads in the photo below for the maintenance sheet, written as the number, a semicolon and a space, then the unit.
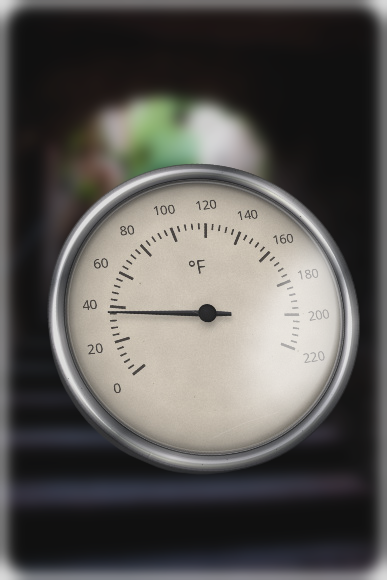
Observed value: 36; °F
